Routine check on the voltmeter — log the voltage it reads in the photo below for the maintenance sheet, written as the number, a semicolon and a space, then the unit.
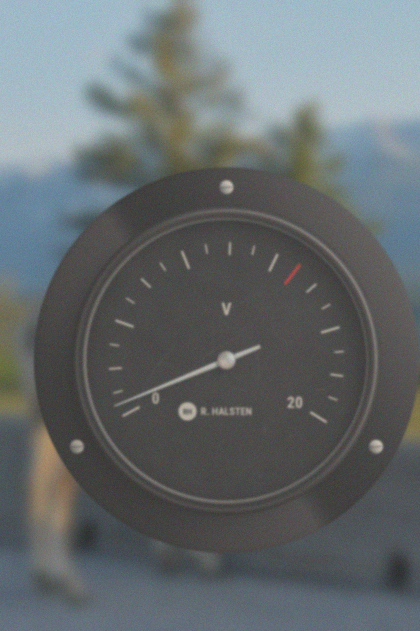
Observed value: 0.5; V
